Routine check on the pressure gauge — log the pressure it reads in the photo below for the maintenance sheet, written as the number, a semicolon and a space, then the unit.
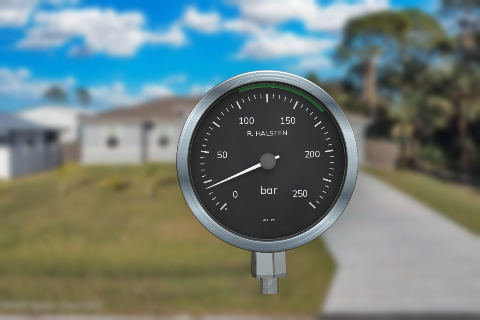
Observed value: 20; bar
